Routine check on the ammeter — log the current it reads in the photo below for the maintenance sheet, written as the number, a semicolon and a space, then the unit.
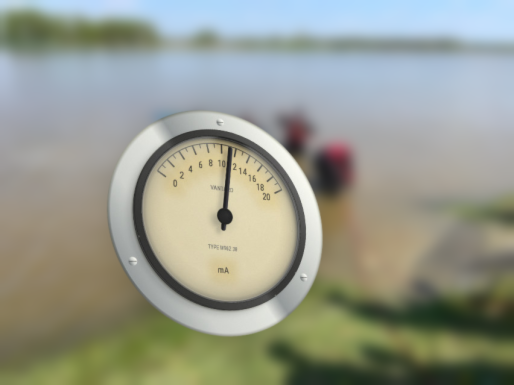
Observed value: 11; mA
